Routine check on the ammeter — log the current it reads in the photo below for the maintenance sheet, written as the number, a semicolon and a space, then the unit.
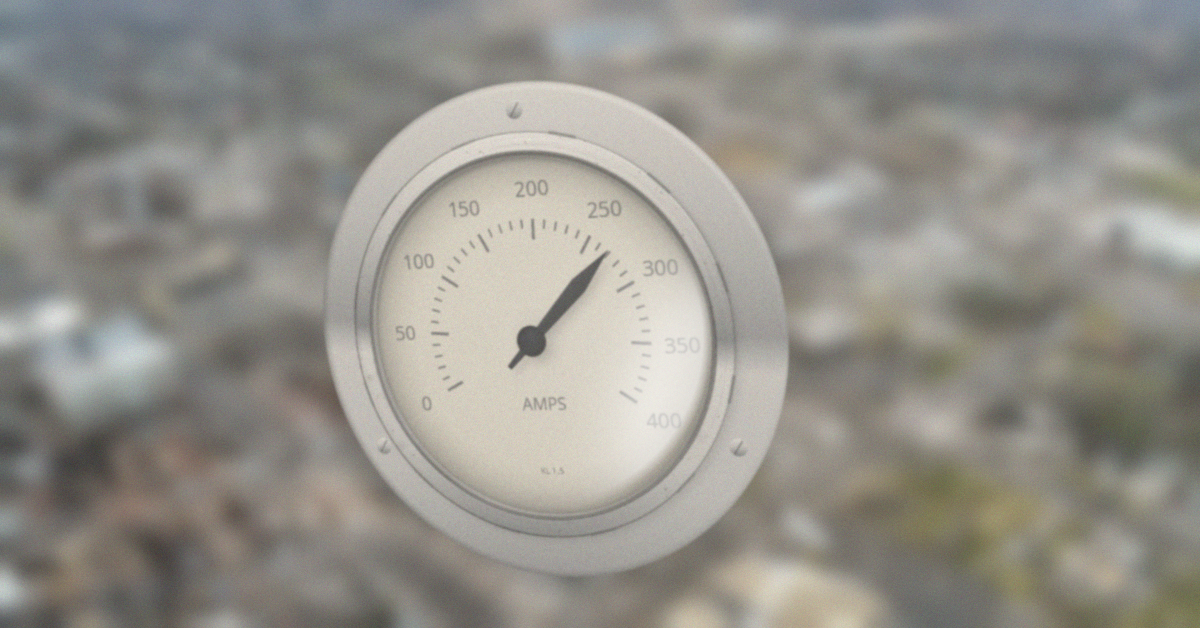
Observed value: 270; A
